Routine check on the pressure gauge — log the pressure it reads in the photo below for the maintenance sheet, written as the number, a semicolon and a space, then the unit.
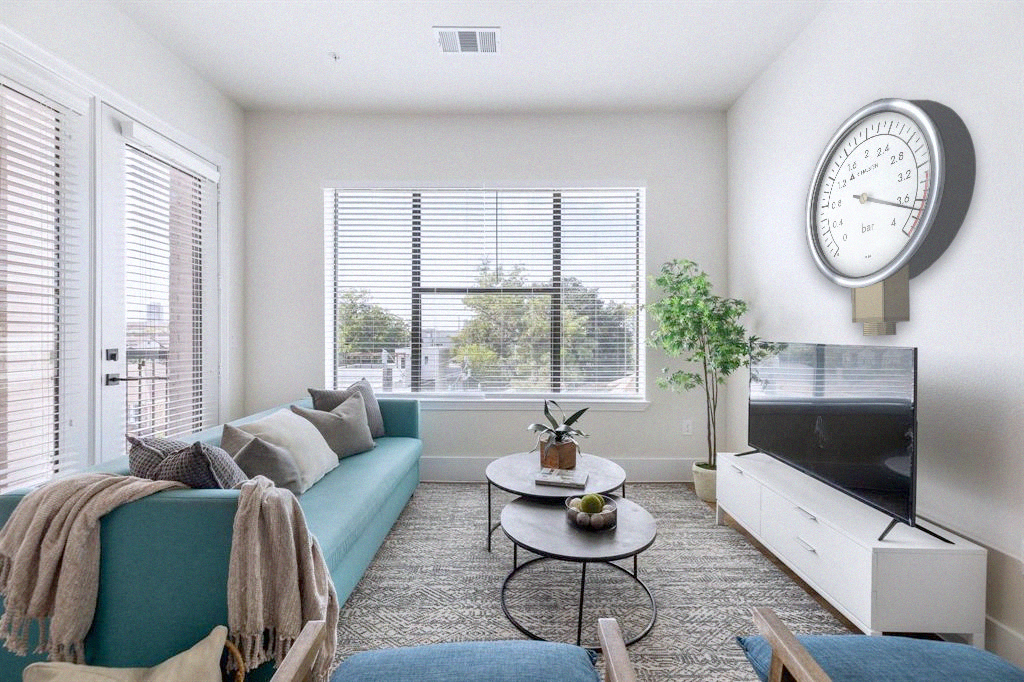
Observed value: 3.7; bar
